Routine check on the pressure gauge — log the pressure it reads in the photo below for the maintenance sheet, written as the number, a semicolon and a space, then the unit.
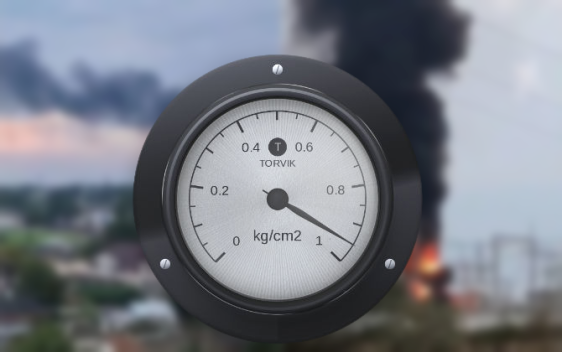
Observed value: 0.95; kg/cm²
